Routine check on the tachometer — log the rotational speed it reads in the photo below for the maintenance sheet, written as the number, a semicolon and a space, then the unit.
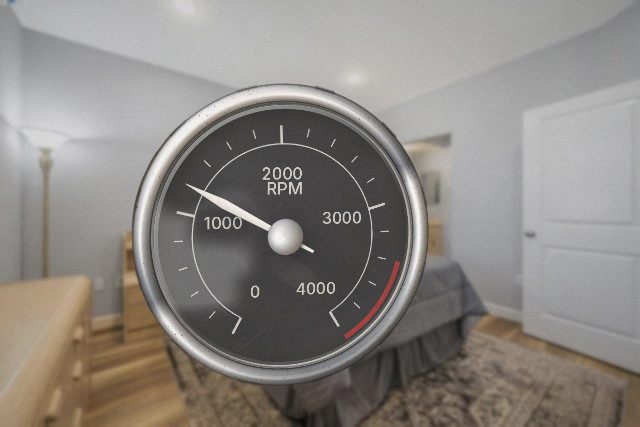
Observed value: 1200; rpm
